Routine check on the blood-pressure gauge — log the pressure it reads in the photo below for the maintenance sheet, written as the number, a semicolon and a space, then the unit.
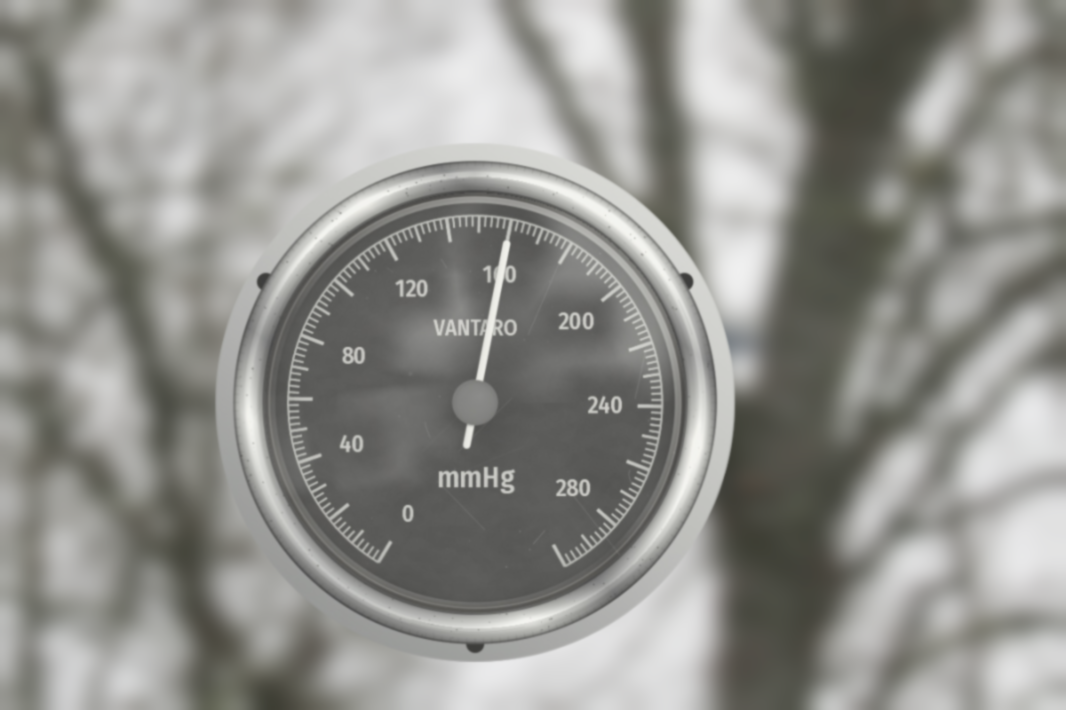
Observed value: 160; mmHg
